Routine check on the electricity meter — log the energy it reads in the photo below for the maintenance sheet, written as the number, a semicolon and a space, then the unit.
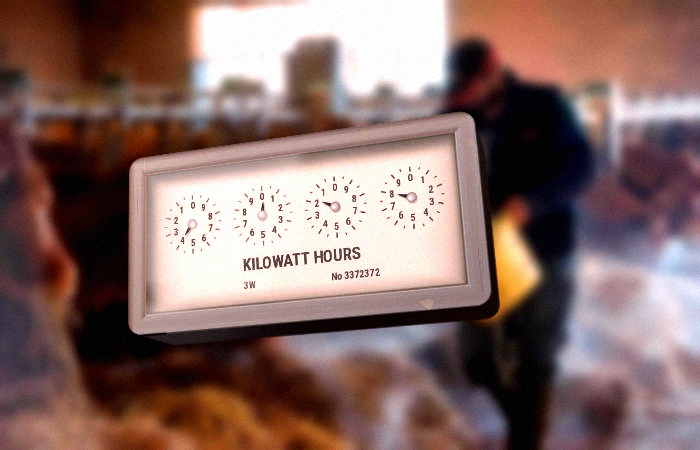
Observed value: 4018; kWh
